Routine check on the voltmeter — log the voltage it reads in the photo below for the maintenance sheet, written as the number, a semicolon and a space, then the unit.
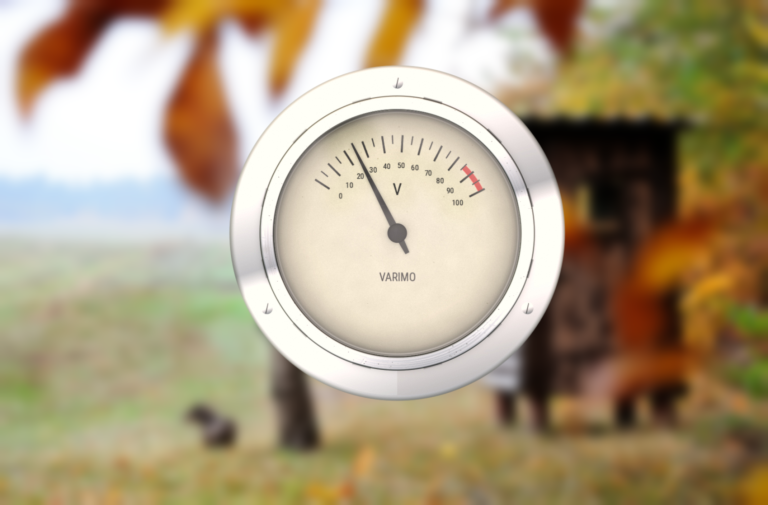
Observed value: 25; V
